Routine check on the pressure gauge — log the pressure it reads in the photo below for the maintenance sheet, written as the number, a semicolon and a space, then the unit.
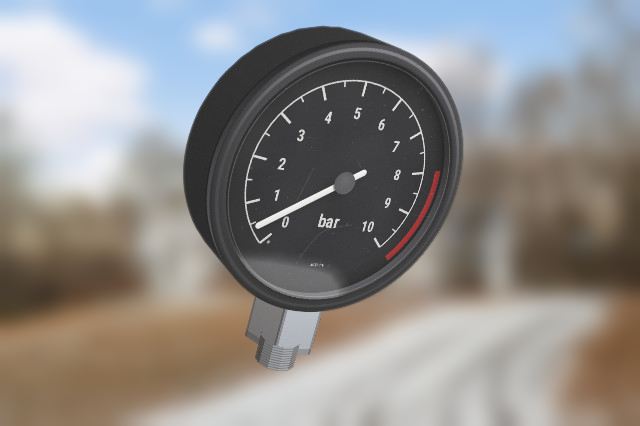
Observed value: 0.5; bar
